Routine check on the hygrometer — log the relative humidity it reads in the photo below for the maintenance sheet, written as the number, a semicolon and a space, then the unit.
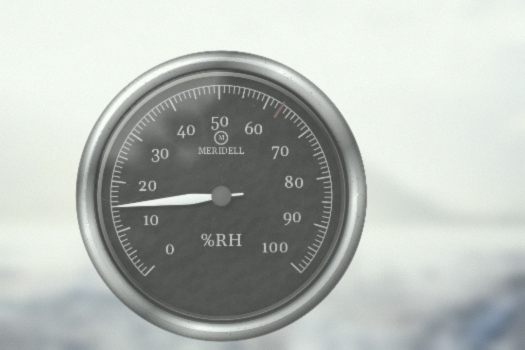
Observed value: 15; %
